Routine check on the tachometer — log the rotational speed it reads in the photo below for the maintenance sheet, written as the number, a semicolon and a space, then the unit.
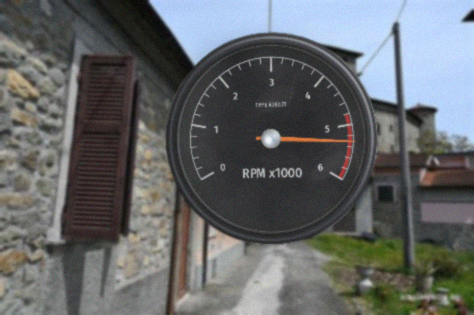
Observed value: 5300; rpm
